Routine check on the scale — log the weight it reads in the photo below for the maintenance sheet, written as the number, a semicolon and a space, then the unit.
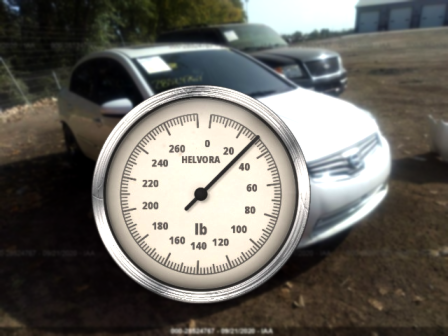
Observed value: 30; lb
